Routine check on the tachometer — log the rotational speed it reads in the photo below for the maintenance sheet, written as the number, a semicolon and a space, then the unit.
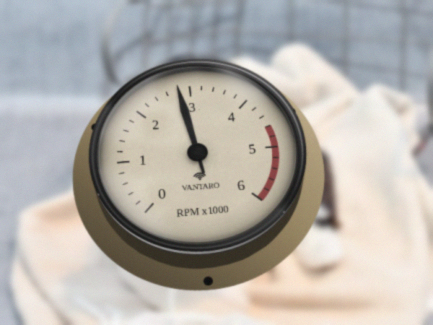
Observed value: 2800; rpm
